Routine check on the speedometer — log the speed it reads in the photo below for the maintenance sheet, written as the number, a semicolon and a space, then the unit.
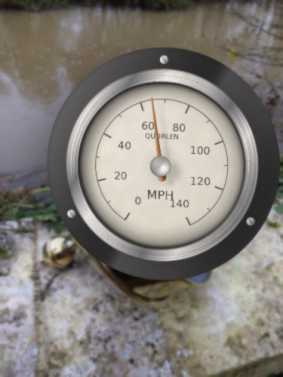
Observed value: 65; mph
